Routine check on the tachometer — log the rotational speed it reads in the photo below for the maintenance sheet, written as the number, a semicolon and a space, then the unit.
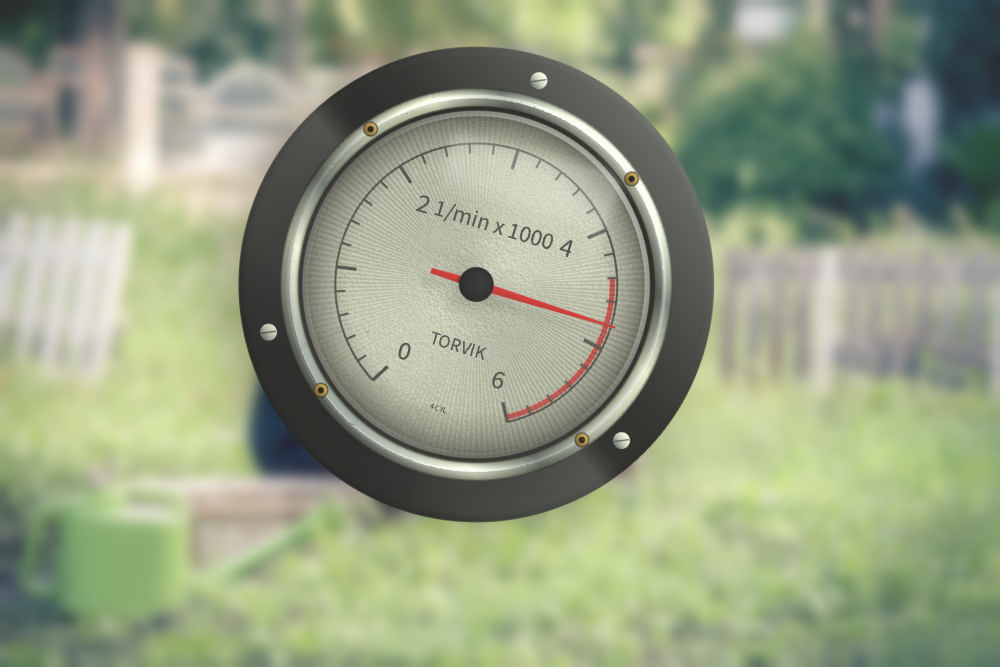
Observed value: 4800; rpm
